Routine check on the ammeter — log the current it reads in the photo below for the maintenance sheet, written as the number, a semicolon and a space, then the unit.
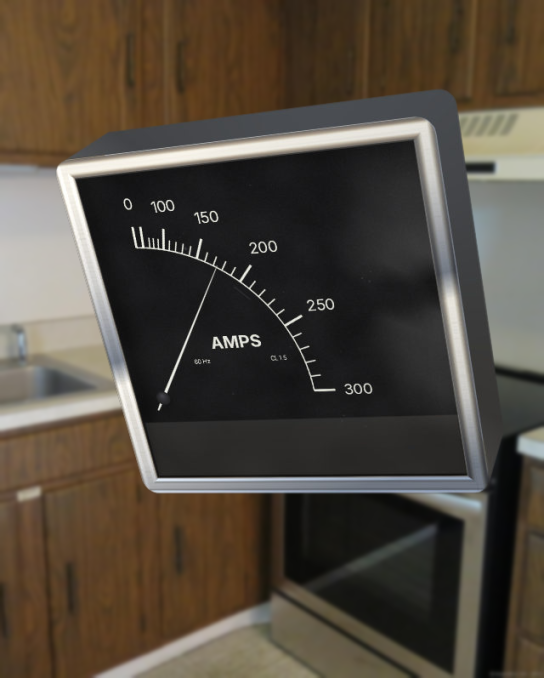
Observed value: 175; A
